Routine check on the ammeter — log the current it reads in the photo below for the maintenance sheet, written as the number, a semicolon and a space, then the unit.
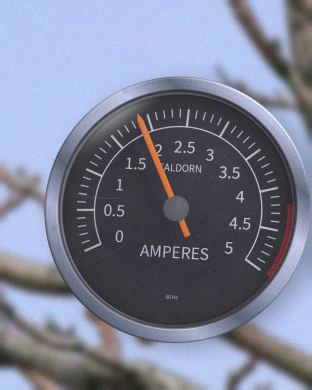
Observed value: 1.9; A
